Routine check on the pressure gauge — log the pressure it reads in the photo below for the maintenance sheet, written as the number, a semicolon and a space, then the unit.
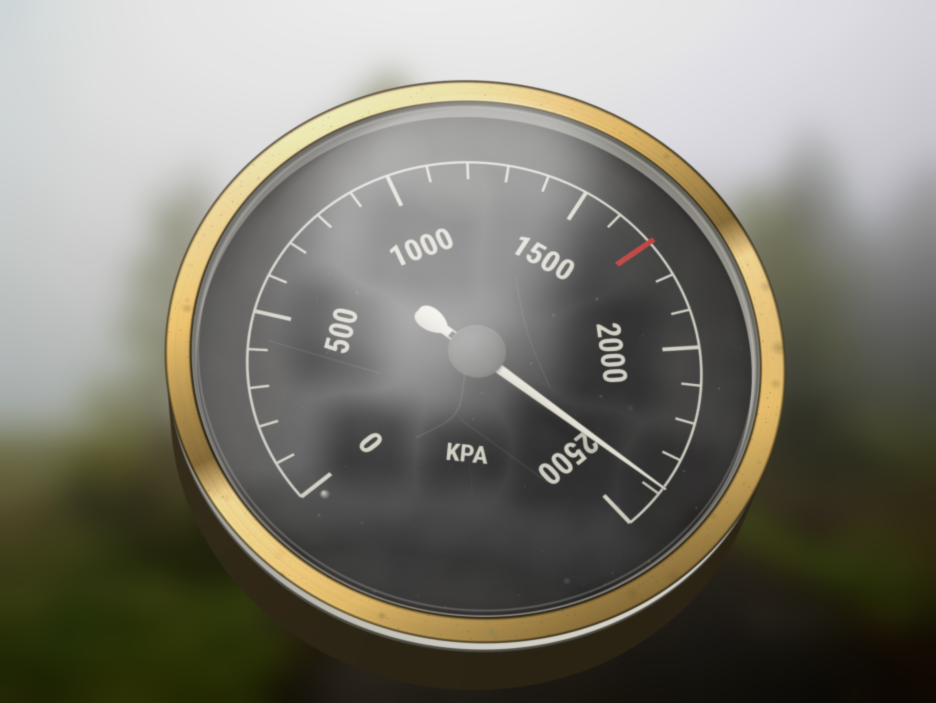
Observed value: 2400; kPa
